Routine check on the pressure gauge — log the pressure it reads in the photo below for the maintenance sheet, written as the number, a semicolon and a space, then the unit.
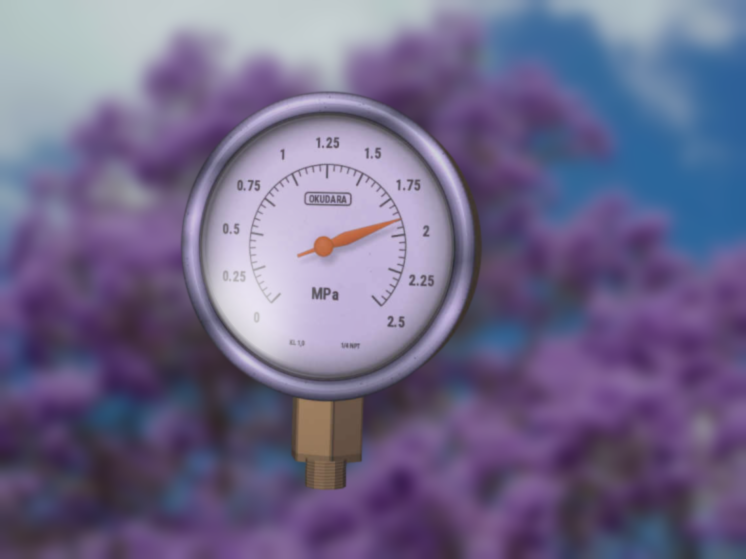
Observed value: 1.9; MPa
